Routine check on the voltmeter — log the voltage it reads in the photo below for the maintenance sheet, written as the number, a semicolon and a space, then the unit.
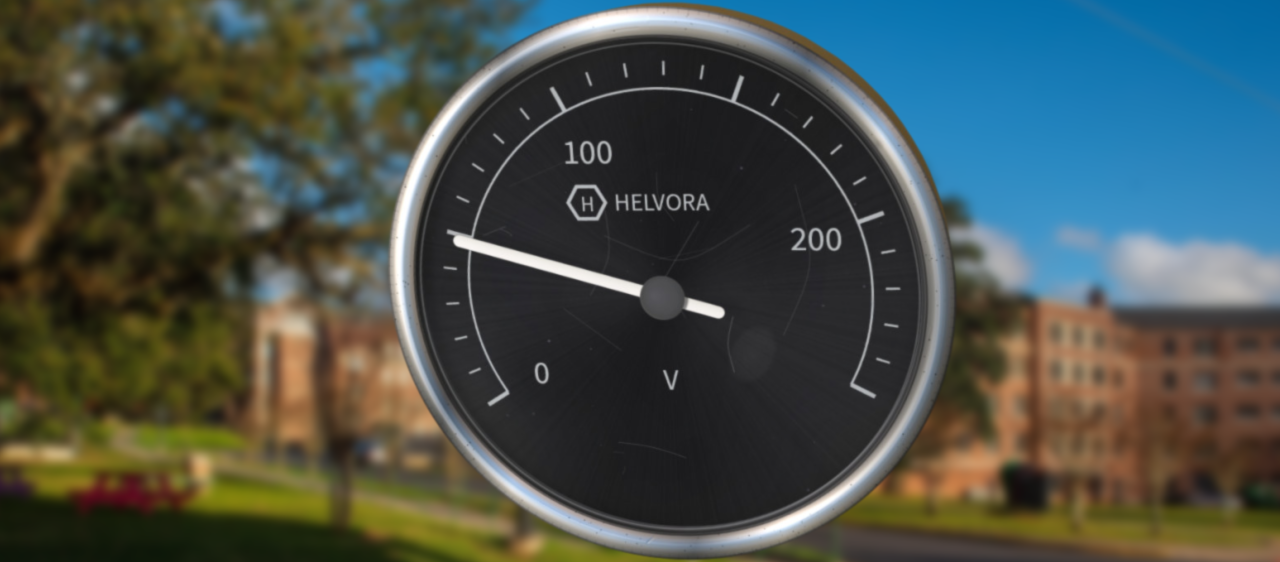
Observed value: 50; V
